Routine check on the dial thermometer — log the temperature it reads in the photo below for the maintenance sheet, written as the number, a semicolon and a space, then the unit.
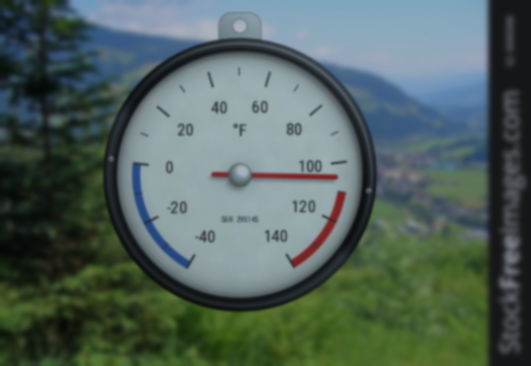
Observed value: 105; °F
